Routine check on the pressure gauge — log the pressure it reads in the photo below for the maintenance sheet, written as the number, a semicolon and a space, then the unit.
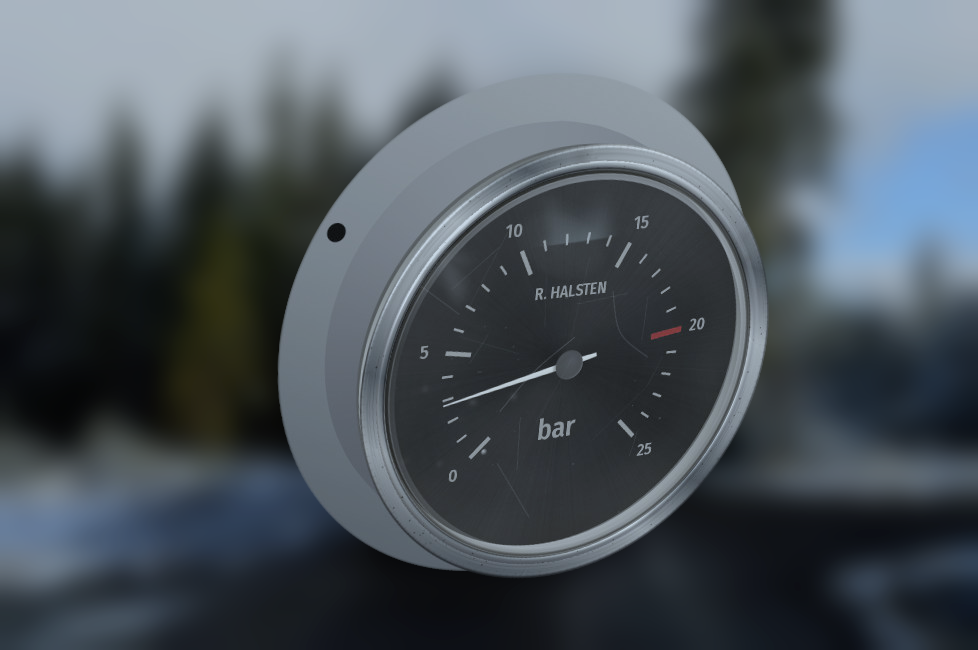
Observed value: 3; bar
